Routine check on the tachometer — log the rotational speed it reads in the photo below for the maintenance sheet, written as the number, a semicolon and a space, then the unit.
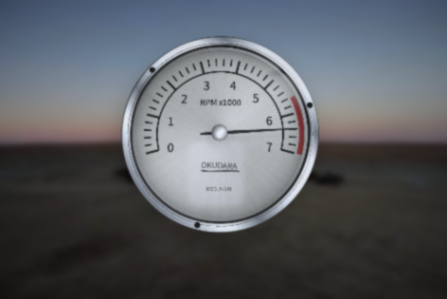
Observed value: 6400; rpm
